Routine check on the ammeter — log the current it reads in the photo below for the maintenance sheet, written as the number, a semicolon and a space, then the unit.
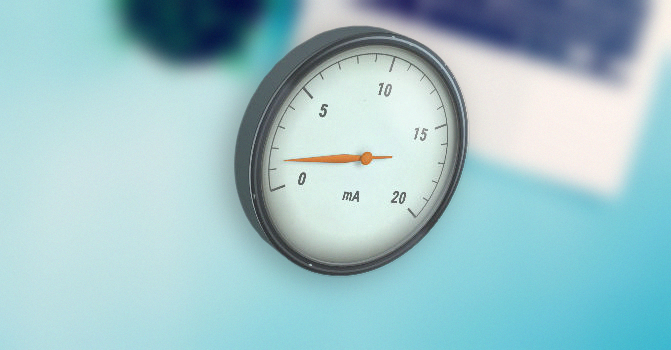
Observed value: 1.5; mA
